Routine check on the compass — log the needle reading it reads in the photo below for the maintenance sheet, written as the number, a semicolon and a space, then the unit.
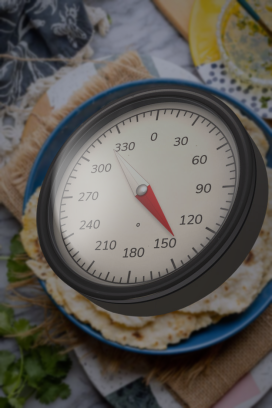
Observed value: 140; °
